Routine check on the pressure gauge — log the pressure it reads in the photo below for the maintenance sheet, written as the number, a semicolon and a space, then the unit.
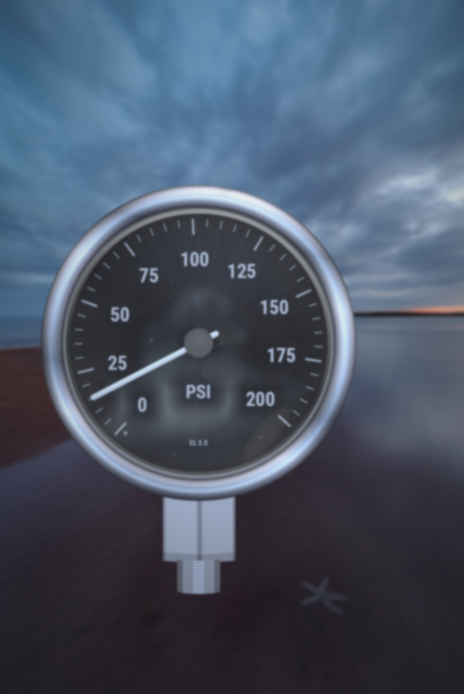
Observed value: 15; psi
